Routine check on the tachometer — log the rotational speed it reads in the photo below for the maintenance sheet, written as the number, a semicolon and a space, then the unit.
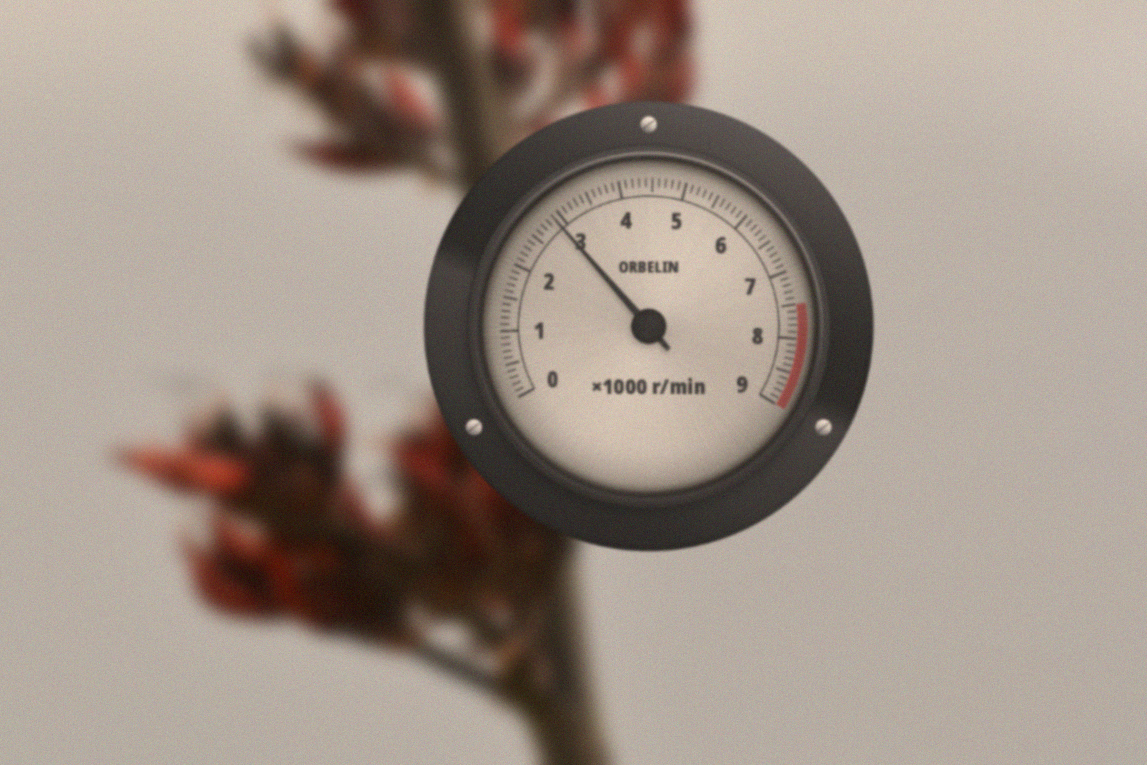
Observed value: 2900; rpm
